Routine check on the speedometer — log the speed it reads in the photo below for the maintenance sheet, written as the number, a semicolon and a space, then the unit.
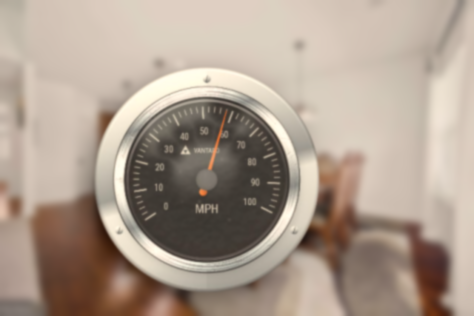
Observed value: 58; mph
